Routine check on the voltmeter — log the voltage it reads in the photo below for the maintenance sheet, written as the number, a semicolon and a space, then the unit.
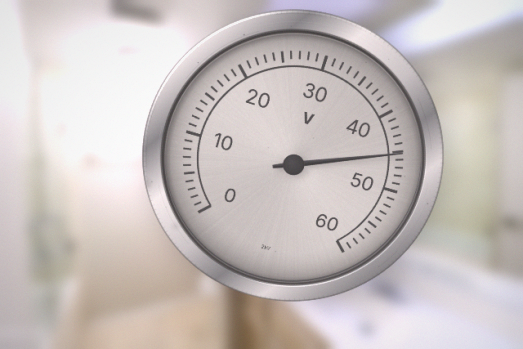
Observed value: 45; V
